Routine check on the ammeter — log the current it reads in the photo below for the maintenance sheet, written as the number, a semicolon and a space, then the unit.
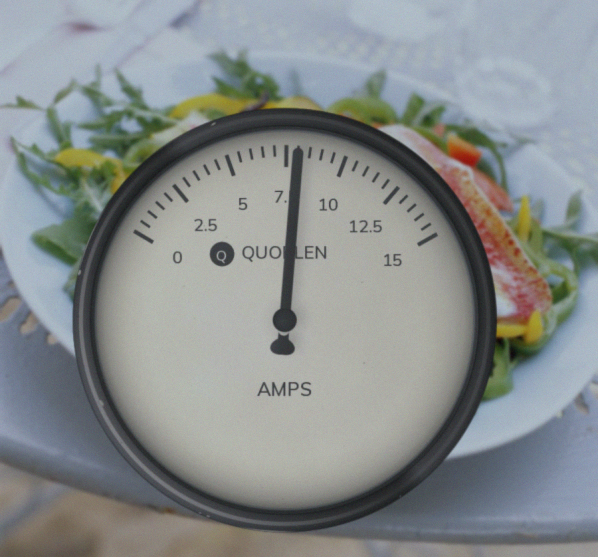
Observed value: 8; A
